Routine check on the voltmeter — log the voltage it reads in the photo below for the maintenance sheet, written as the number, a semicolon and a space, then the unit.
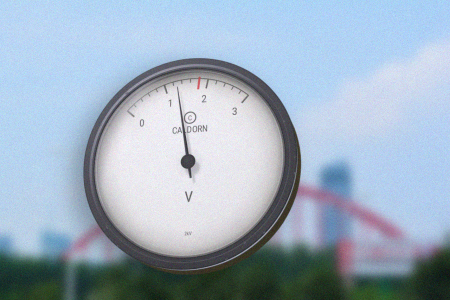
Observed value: 1.3; V
